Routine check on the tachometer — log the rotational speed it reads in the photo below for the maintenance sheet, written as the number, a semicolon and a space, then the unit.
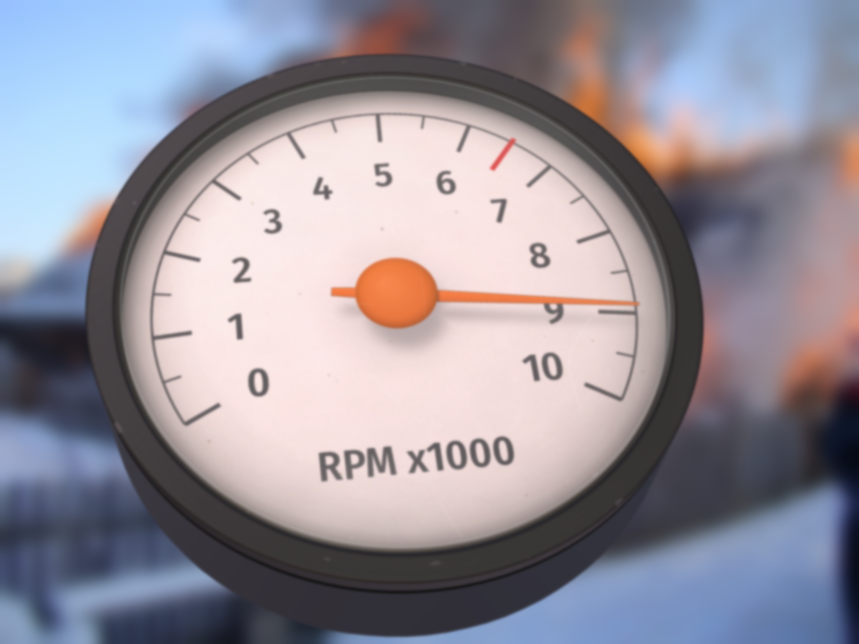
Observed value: 9000; rpm
